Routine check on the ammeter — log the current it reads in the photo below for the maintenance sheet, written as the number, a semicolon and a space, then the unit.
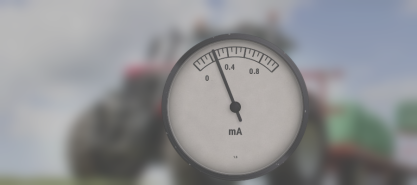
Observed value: 0.25; mA
